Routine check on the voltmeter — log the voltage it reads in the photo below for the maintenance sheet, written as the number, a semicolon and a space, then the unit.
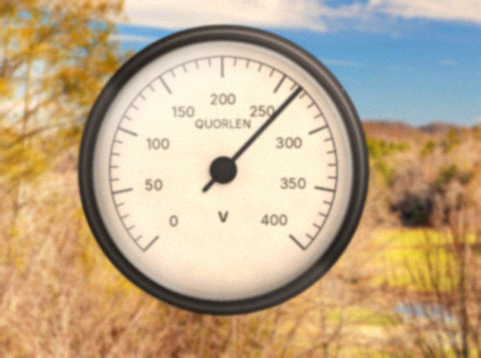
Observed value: 265; V
